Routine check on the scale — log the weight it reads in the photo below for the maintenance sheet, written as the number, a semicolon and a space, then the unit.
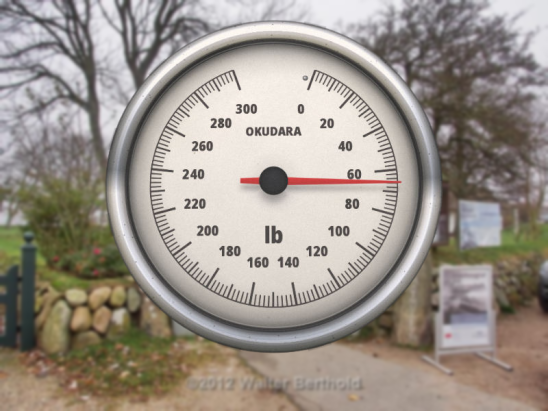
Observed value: 66; lb
